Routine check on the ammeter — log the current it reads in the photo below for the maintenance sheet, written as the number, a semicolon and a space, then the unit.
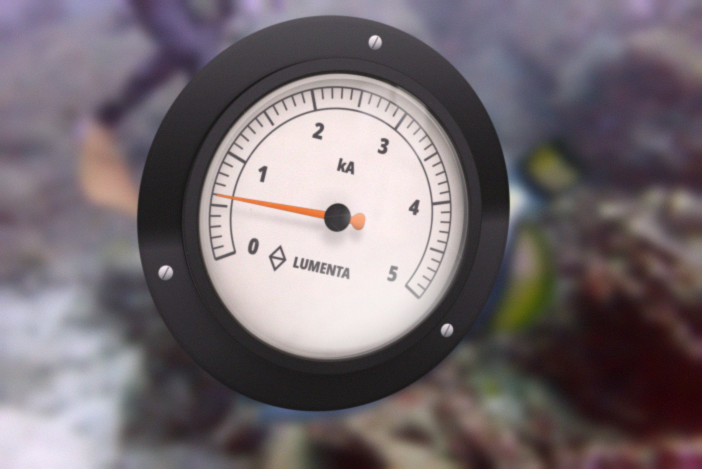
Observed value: 0.6; kA
